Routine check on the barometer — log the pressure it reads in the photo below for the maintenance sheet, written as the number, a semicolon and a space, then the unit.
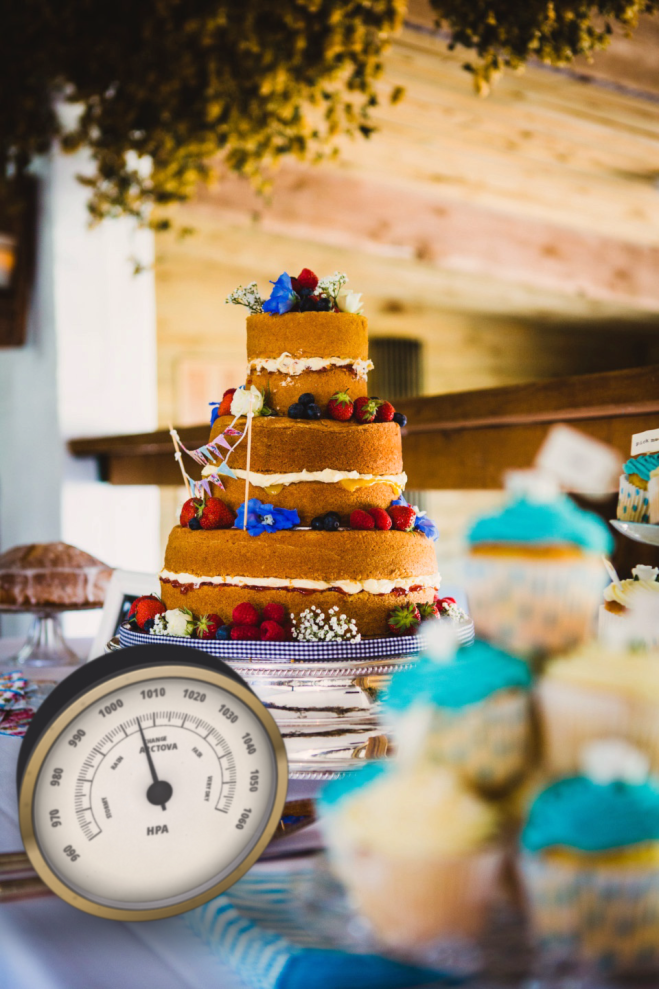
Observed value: 1005; hPa
